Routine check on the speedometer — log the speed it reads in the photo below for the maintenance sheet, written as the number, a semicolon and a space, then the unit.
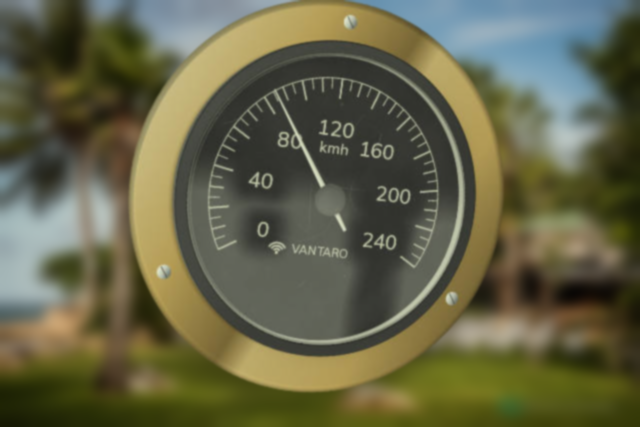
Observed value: 85; km/h
